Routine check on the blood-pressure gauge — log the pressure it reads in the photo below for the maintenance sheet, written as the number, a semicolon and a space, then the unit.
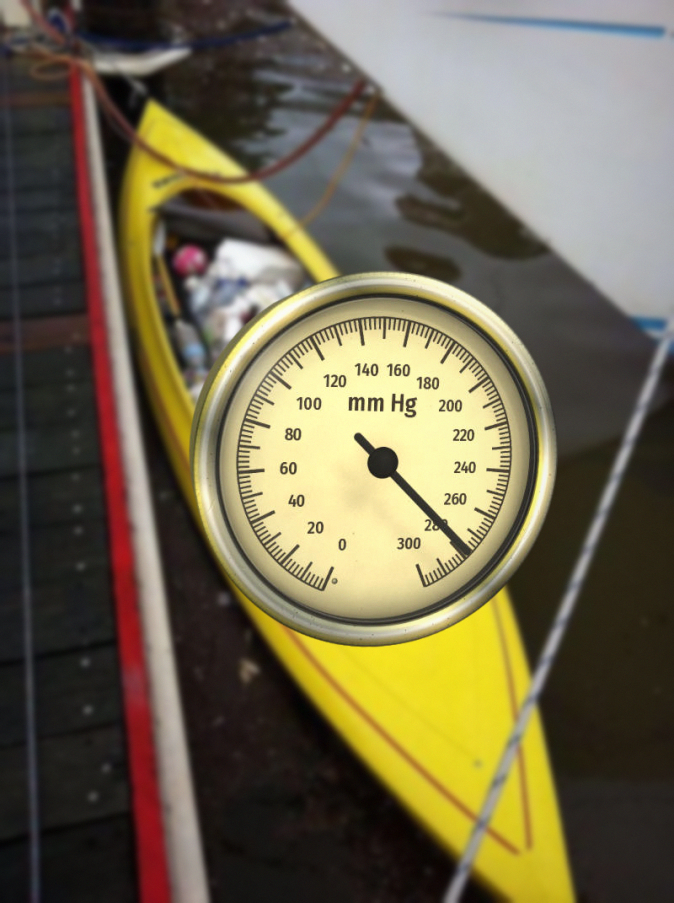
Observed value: 278; mmHg
